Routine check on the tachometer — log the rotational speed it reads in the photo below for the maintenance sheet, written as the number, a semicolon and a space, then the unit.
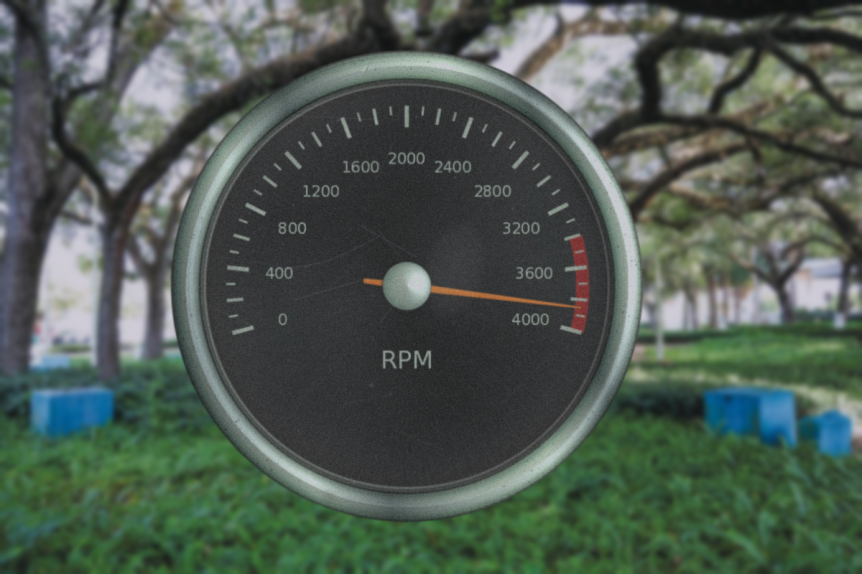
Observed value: 3850; rpm
